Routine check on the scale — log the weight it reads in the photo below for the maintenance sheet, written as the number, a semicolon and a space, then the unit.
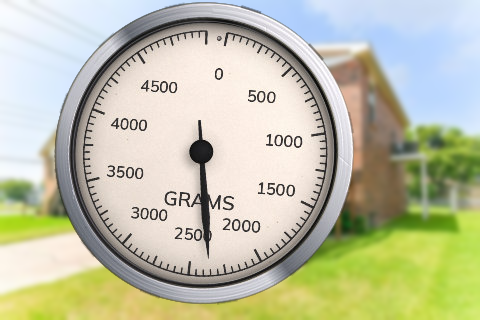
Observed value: 2350; g
